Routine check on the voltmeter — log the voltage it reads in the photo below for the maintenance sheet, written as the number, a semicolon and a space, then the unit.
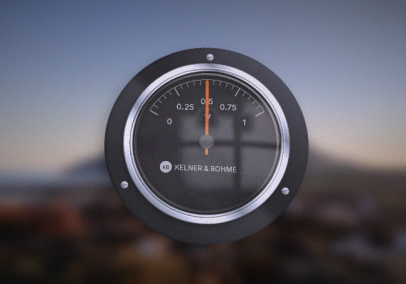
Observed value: 0.5; V
